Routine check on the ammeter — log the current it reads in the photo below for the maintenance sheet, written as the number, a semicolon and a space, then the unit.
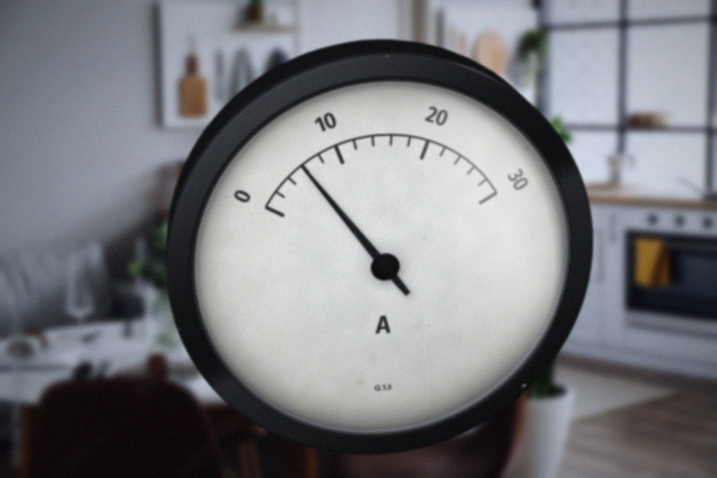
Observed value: 6; A
